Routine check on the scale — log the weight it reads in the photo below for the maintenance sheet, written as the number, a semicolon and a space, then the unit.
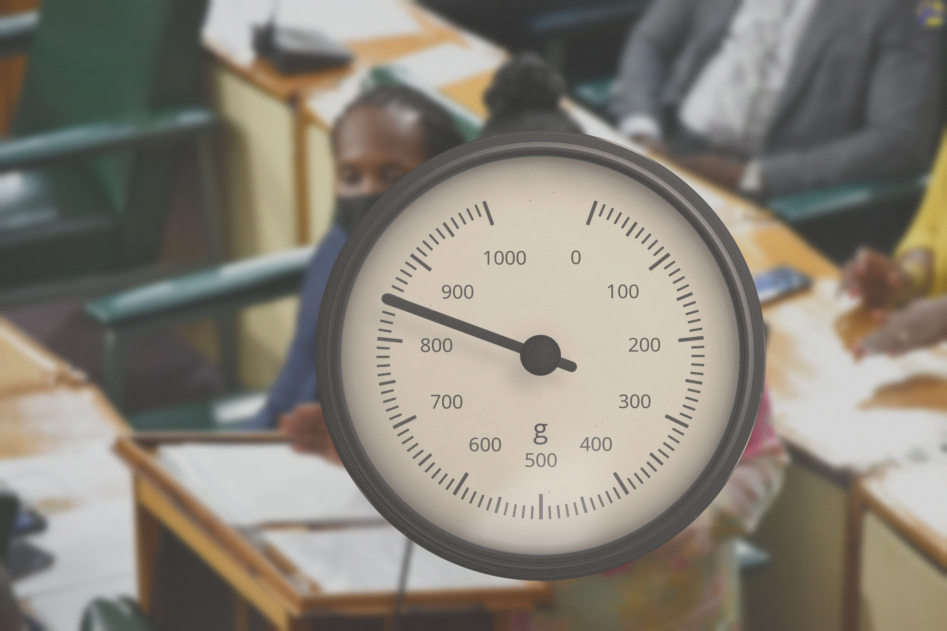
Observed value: 845; g
